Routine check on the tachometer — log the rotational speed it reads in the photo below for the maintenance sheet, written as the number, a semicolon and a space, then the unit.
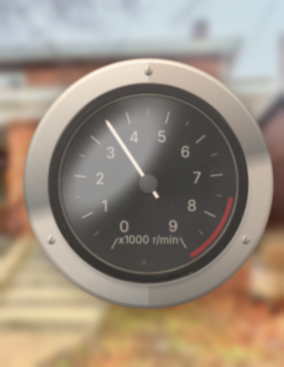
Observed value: 3500; rpm
